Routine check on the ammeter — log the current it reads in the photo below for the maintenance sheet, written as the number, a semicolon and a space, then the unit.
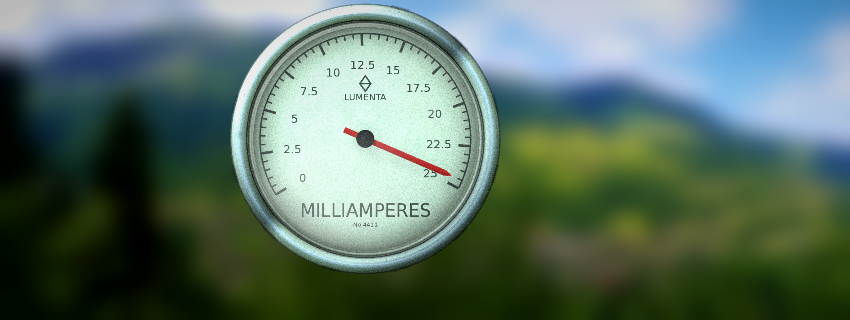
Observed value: 24.5; mA
